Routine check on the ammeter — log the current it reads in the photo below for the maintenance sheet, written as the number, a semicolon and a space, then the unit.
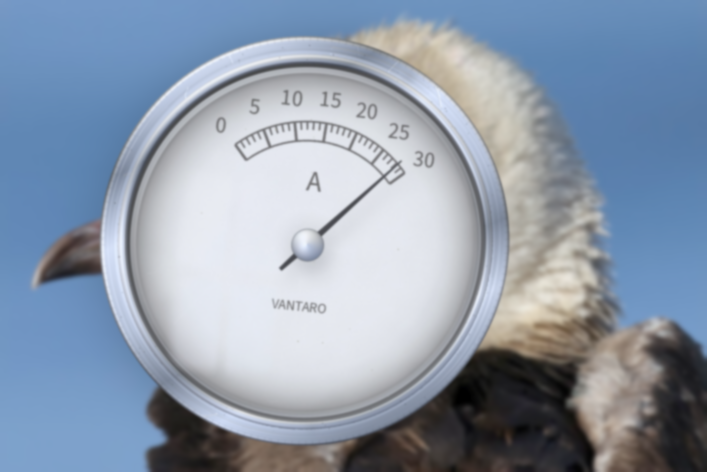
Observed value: 28; A
